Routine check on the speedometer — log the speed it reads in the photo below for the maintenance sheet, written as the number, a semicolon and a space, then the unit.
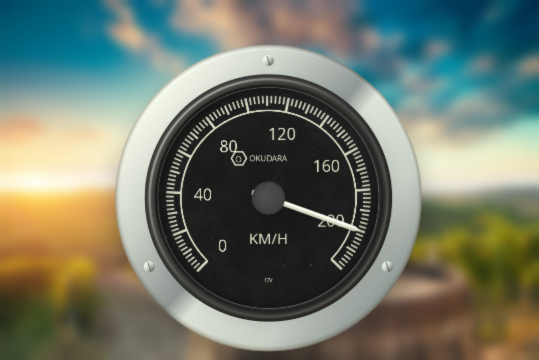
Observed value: 200; km/h
